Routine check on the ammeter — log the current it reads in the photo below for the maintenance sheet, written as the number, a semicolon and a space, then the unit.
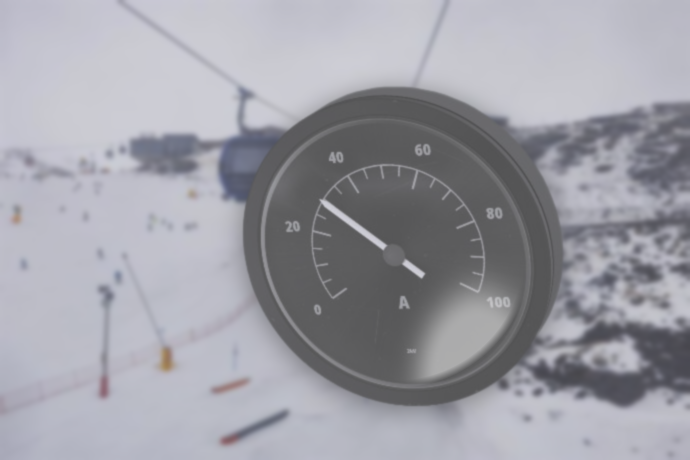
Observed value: 30; A
